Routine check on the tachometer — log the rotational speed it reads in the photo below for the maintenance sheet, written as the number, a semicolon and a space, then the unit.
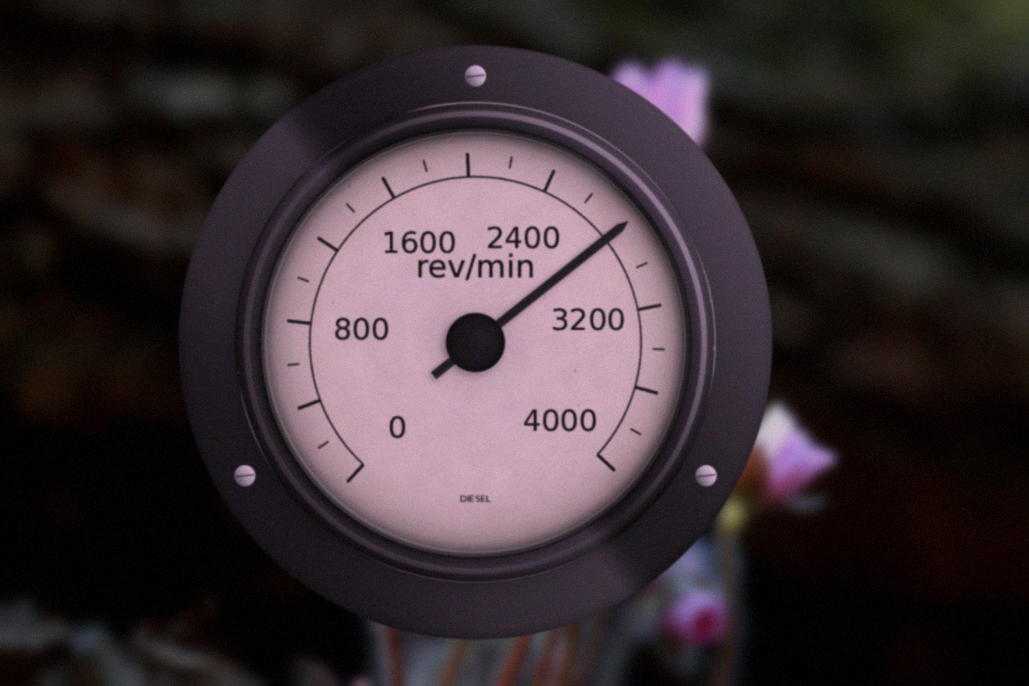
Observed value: 2800; rpm
